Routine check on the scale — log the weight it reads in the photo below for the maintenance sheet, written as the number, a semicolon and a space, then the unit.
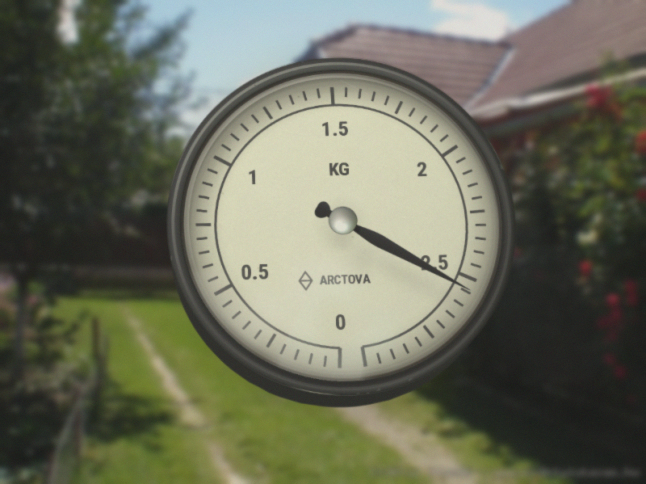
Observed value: 2.55; kg
